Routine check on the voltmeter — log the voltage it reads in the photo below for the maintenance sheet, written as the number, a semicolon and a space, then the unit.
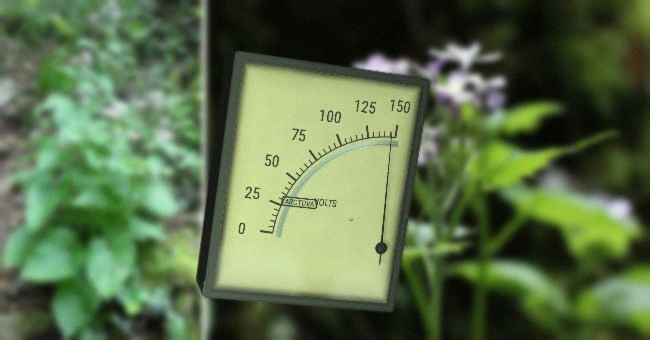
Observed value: 145; V
